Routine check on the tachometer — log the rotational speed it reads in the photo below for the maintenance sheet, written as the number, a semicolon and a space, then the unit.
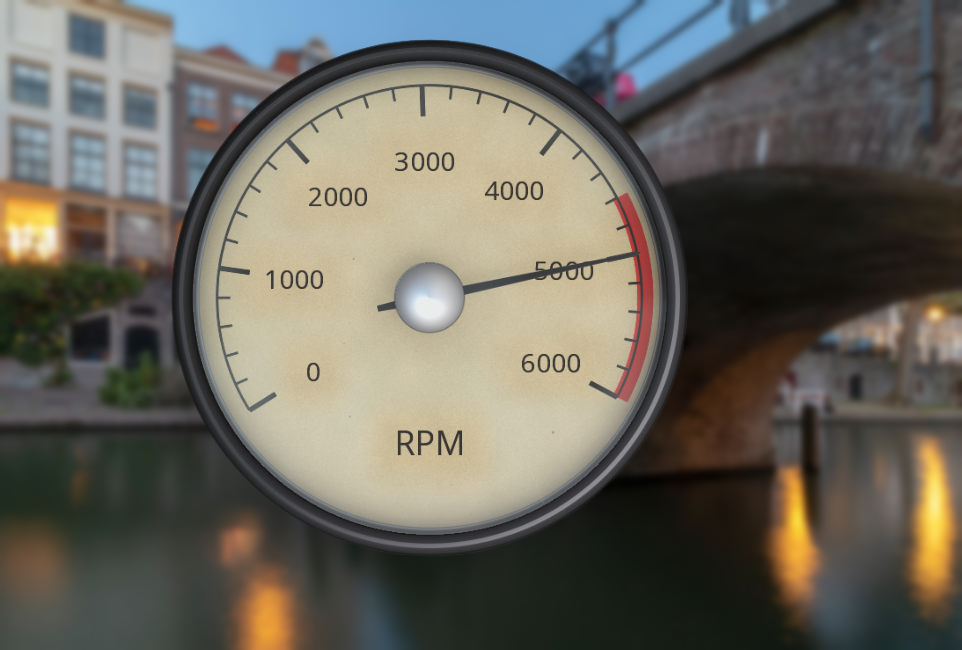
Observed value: 5000; rpm
